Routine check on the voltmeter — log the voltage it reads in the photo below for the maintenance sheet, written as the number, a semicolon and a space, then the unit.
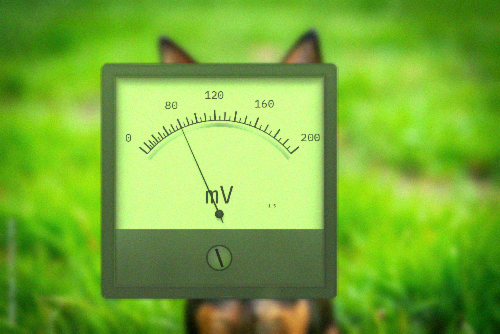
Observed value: 80; mV
